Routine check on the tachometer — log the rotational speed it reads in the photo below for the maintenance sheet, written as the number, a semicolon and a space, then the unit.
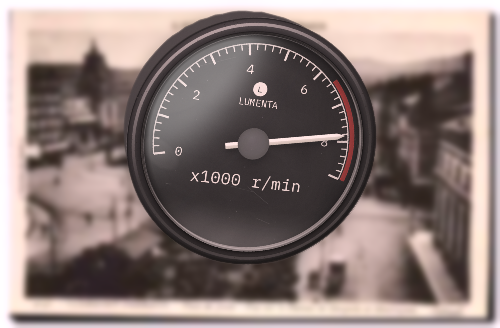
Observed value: 7800; rpm
